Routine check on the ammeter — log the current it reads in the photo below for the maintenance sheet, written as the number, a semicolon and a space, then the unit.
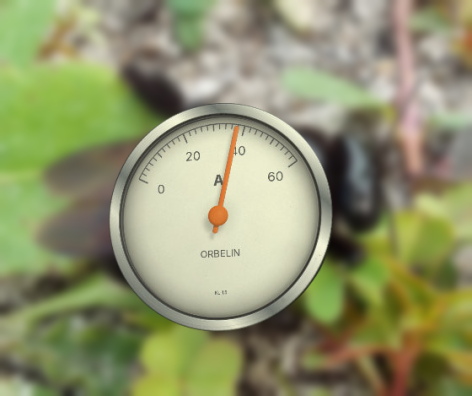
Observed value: 38; A
